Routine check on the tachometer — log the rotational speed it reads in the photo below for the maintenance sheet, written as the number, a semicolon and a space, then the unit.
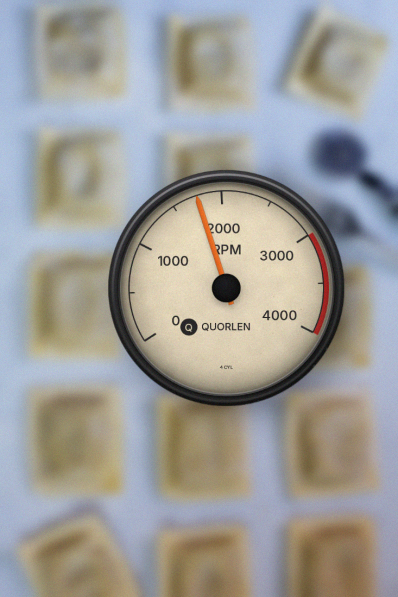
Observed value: 1750; rpm
